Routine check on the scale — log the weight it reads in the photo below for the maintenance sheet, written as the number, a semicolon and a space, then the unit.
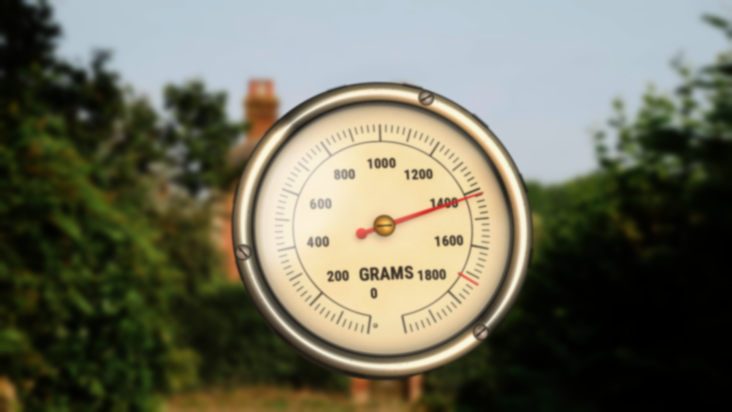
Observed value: 1420; g
